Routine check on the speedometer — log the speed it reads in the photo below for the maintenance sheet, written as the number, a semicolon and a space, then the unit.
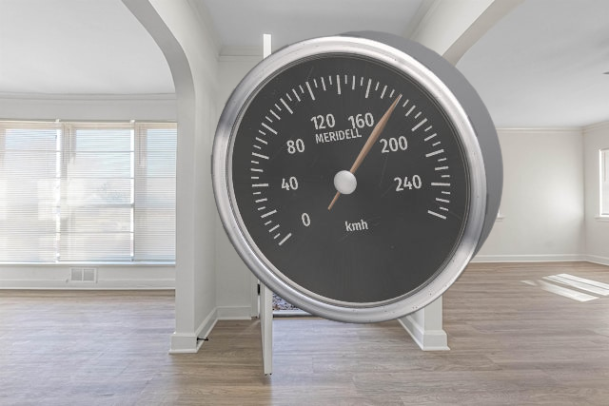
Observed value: 180; km/h
